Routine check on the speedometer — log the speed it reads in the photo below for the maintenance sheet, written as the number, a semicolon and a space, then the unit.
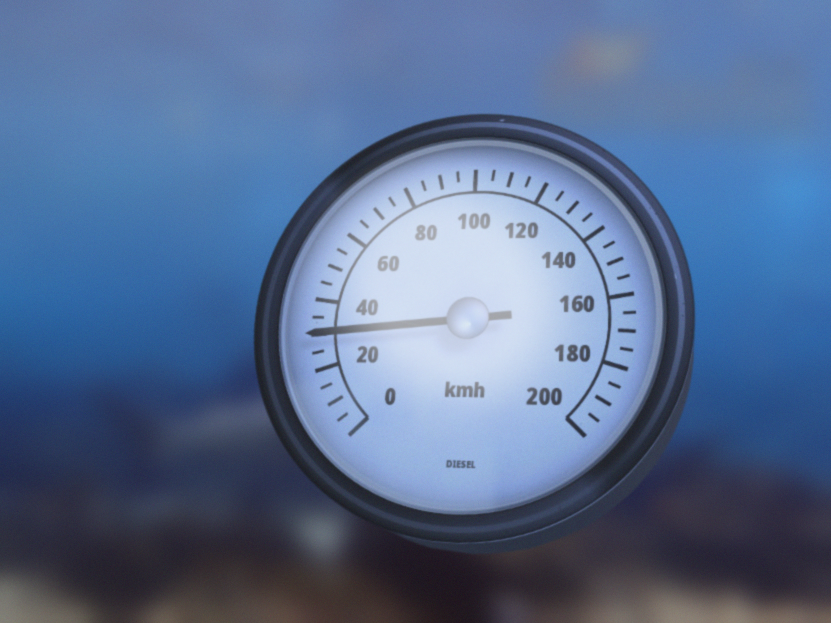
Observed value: 30; km/h
